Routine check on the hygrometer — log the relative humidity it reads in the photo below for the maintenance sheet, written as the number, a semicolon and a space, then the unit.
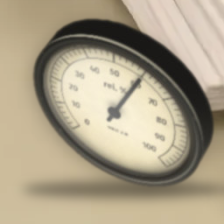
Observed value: 60; %
